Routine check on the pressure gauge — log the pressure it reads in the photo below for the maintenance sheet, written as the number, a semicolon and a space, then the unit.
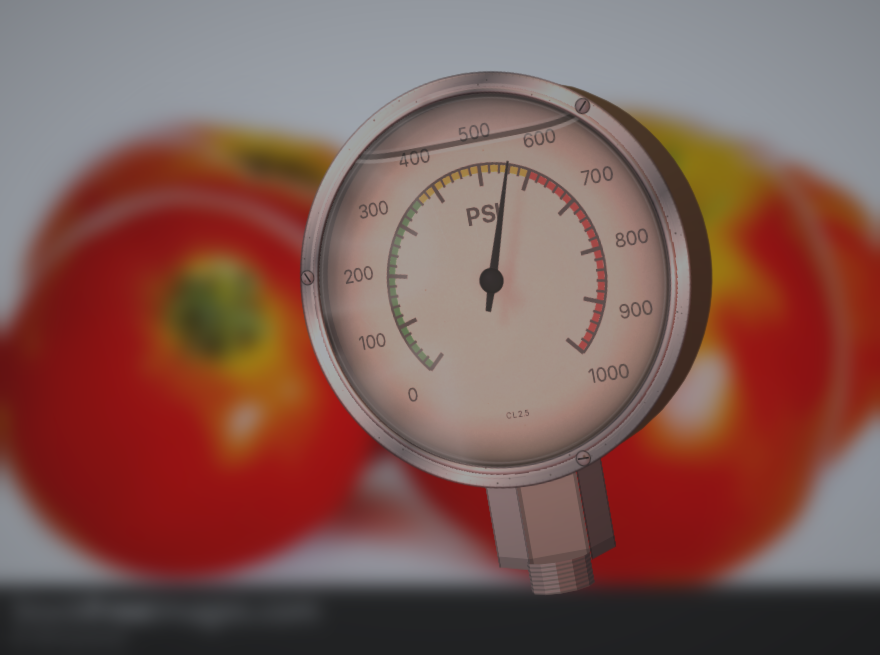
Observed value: 560; psi
